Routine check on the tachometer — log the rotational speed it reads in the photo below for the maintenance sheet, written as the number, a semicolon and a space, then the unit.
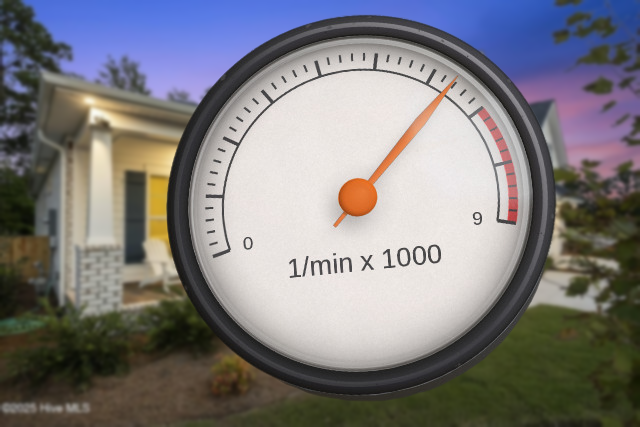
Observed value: 6400; rpm
